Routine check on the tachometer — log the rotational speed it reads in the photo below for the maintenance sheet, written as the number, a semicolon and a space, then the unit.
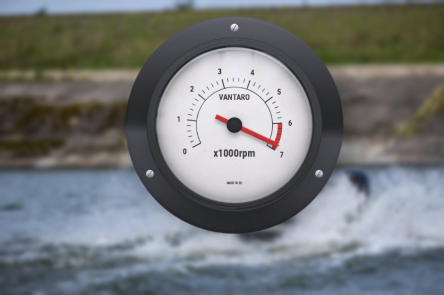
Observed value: 6800; rpm
